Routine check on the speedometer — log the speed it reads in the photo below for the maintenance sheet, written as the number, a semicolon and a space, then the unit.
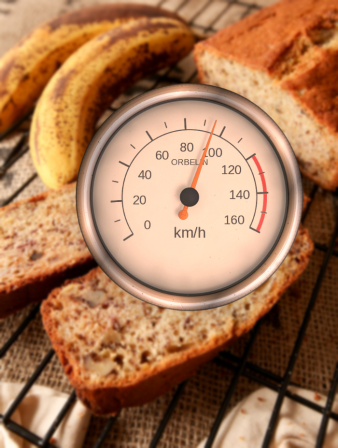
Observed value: 95; km/h
